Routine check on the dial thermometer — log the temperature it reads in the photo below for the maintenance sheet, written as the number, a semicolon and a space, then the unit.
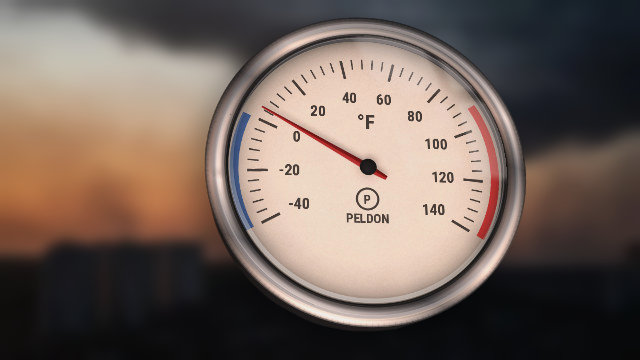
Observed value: 4; °F
